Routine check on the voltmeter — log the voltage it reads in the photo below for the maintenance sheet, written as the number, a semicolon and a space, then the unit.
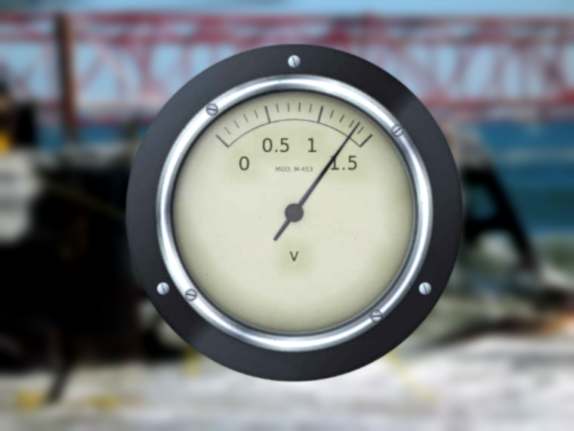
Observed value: 1.35; V
